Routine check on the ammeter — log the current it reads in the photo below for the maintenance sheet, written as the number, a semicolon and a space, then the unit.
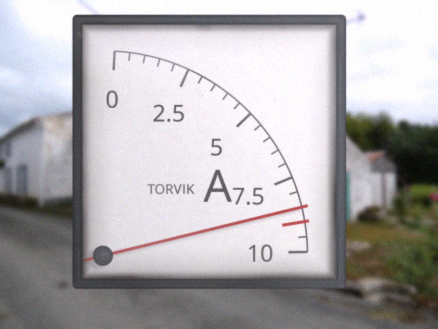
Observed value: 8.5; A
